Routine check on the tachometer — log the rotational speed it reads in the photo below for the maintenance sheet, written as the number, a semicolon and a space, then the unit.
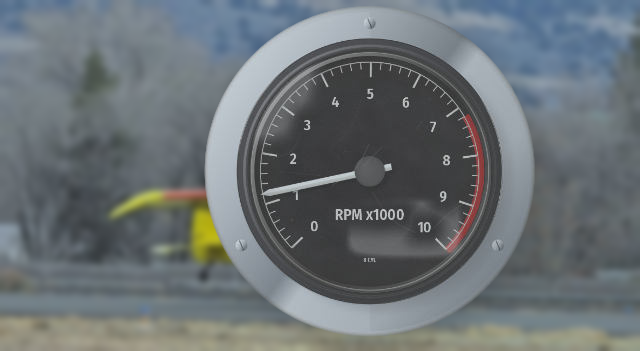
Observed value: 1200; rpm
